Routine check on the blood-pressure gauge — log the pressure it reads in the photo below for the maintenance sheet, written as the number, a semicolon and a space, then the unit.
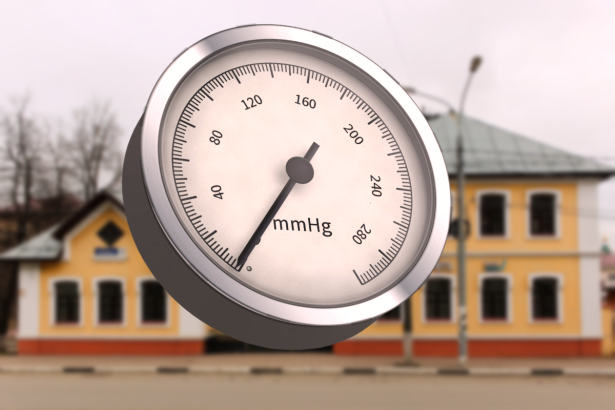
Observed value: 2; mmHg
